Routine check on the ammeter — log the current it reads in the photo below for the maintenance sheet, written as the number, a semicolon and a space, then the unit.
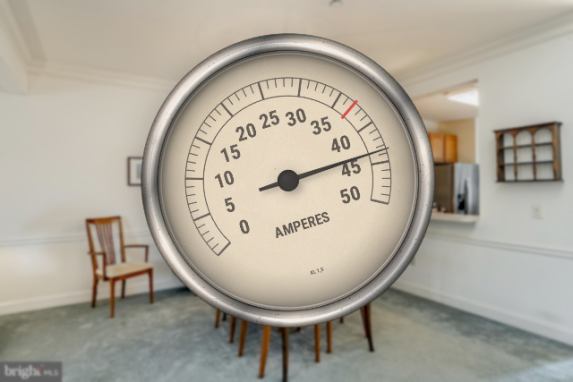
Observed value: 43.5; A
